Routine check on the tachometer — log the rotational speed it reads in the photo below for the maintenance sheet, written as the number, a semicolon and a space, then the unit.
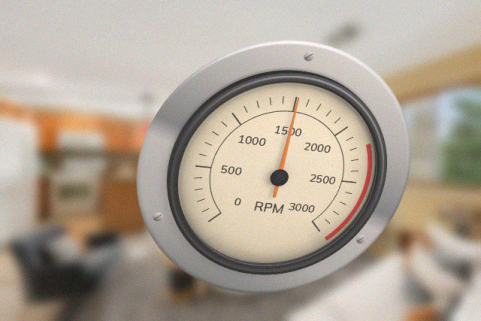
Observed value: 1500; rpm
